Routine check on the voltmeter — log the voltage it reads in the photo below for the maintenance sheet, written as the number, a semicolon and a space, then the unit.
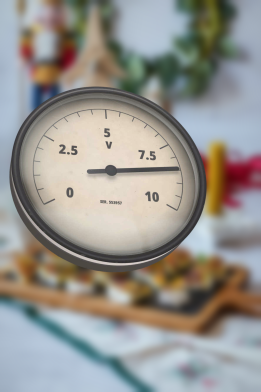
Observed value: 8.5; V
